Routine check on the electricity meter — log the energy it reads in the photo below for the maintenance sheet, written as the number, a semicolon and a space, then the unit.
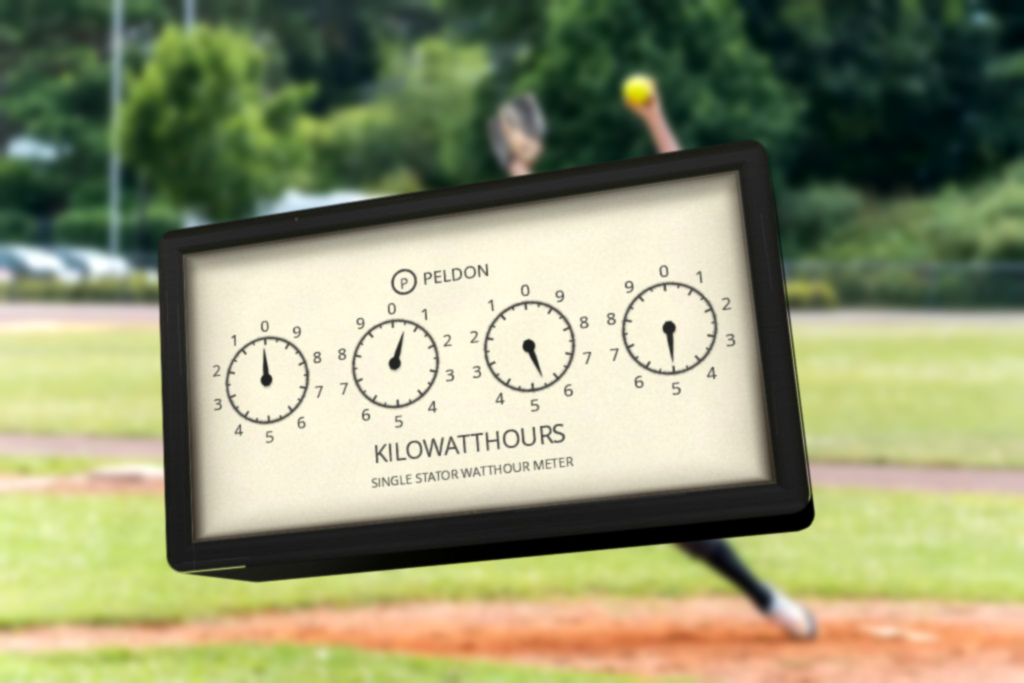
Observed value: 55; kWh
